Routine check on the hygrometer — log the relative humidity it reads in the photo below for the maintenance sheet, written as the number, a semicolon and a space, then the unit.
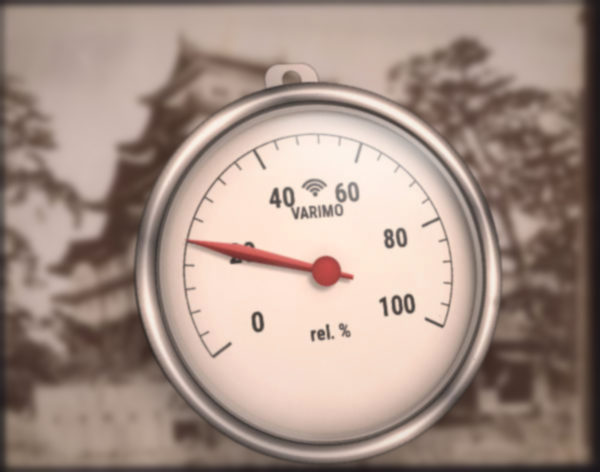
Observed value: 20; %
